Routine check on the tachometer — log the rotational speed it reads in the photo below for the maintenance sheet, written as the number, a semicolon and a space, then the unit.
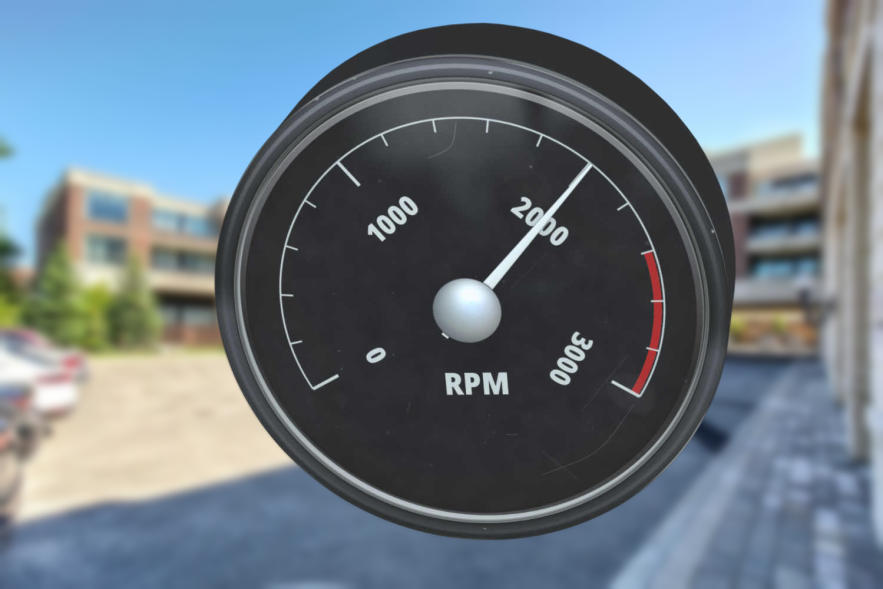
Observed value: 2000; rpm
